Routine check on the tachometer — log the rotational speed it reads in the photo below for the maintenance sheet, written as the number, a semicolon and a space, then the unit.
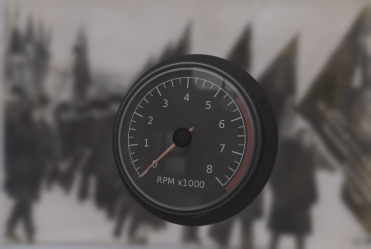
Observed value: 0; rpm
